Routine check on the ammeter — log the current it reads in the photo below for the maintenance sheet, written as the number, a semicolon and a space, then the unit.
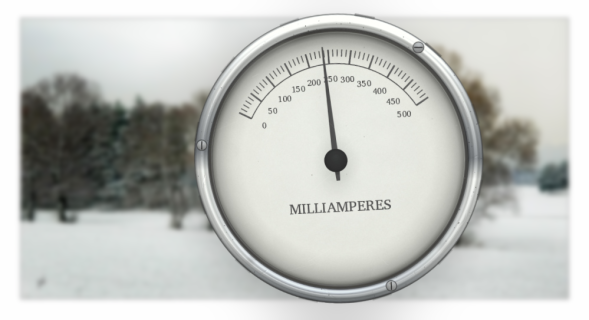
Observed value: 240; mA
